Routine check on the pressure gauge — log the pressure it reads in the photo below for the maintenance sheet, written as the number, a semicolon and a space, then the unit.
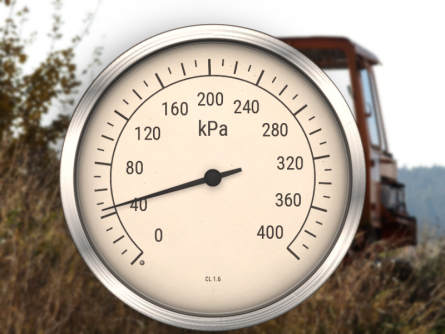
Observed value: 45; kPa
